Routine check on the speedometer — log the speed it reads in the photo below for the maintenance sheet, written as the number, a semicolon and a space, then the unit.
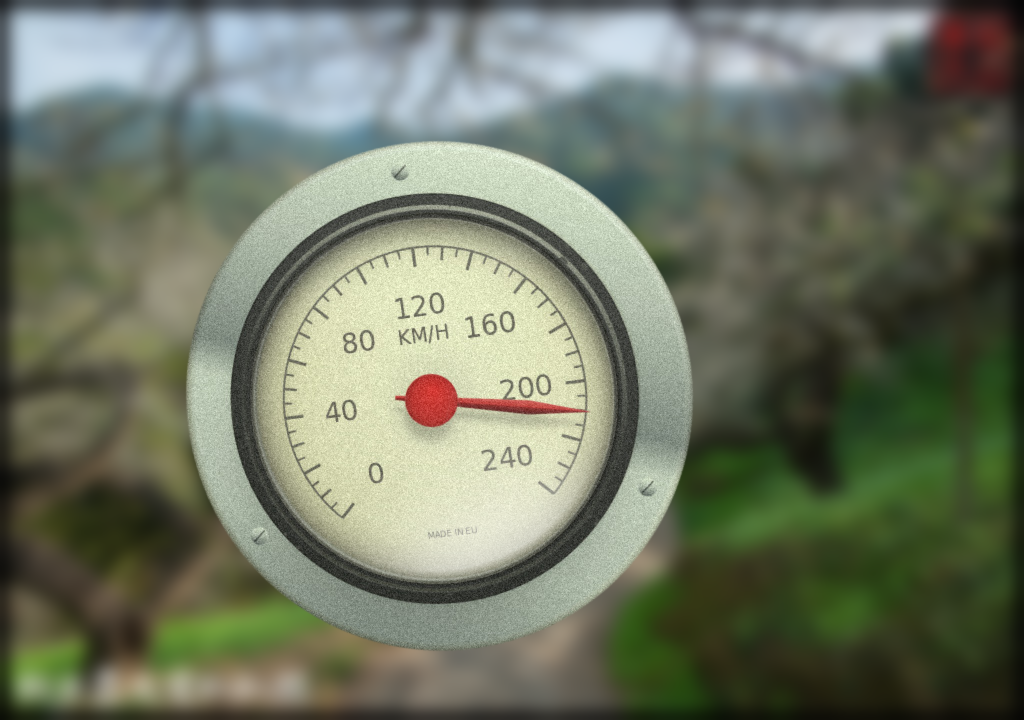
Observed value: 210; km/h
